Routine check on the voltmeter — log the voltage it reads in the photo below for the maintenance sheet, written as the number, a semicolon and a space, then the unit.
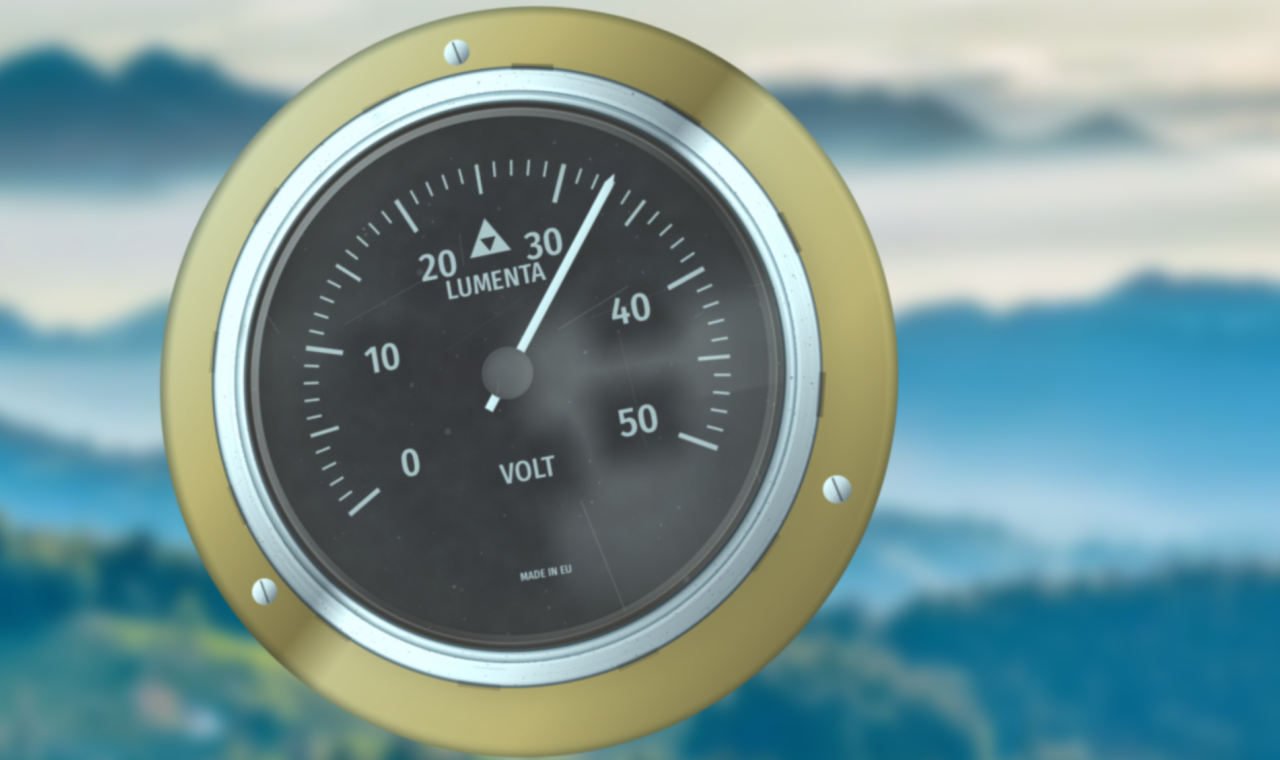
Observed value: 33; V
